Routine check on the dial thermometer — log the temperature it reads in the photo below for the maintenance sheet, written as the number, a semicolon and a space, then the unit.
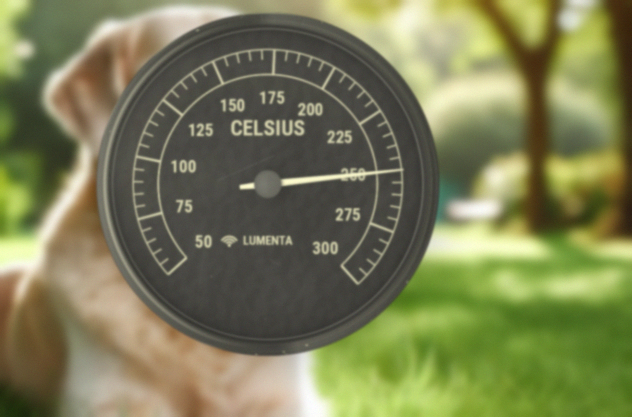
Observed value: 250; °C
